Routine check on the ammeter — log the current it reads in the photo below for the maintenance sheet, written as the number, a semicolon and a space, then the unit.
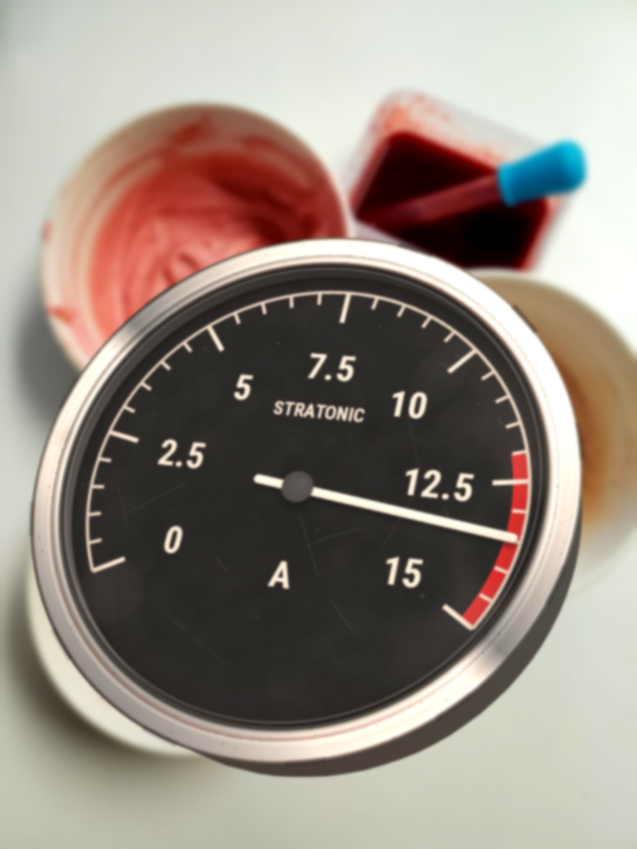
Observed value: 13.5; A
